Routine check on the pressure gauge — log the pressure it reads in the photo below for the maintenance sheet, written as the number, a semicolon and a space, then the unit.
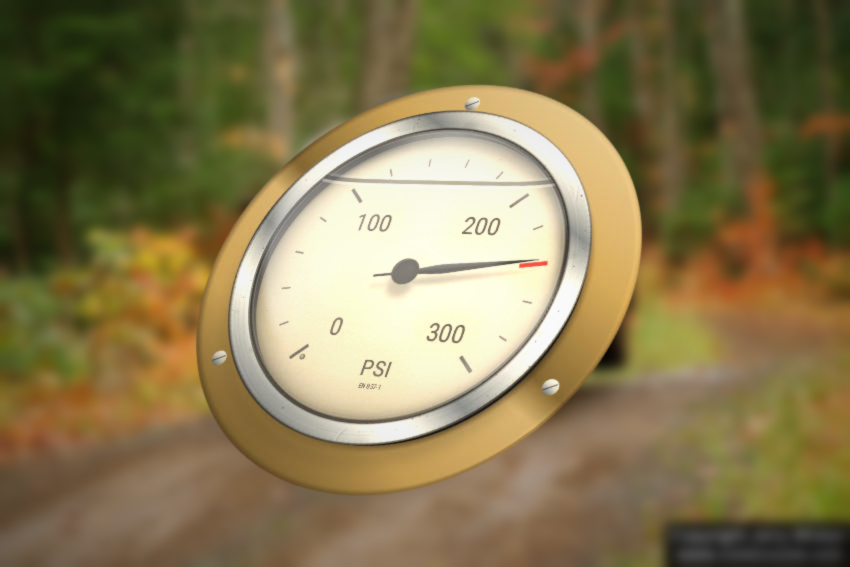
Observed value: 240; psi
